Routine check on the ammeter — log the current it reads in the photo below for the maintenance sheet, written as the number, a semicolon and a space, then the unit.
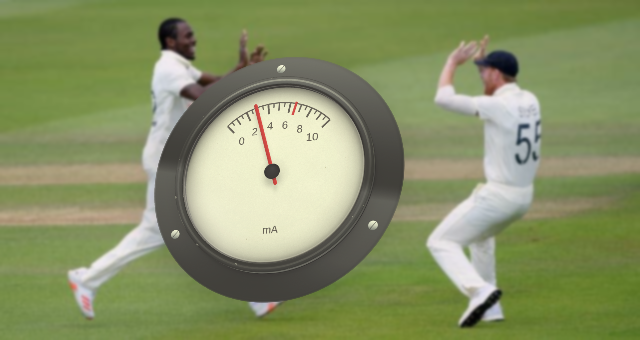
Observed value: 3; mA
